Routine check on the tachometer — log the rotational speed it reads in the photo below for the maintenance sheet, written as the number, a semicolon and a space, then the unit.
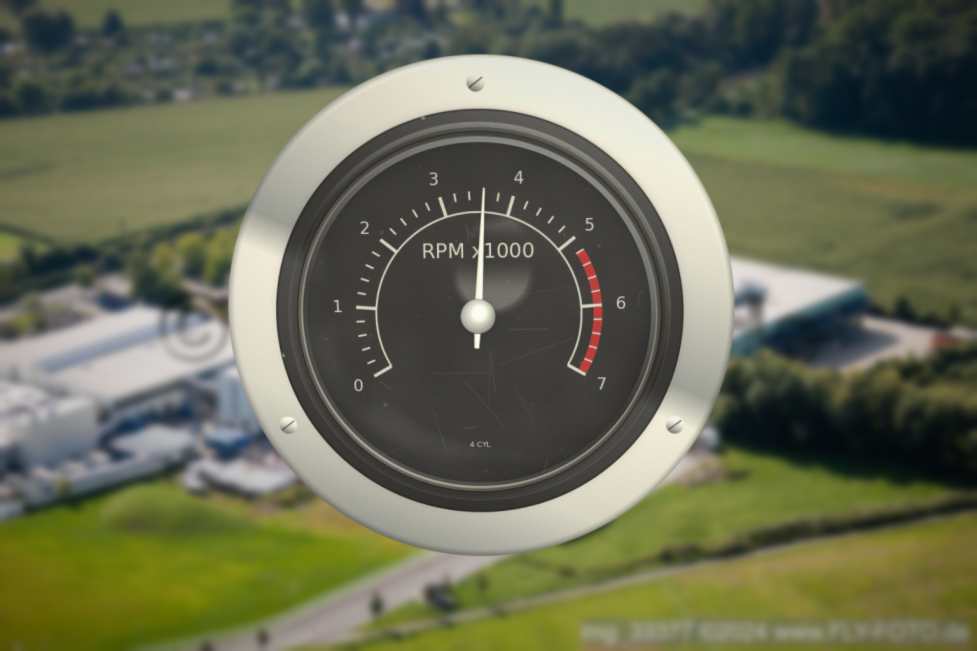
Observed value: 3600; rpm
